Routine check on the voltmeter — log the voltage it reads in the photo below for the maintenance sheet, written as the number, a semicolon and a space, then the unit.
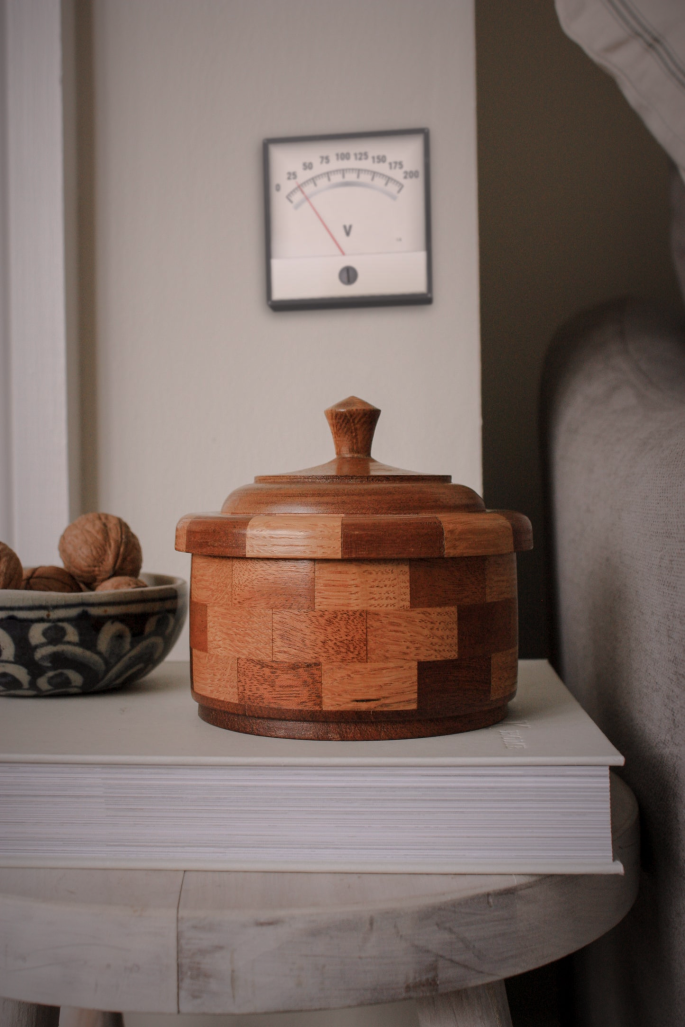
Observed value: 25; V
